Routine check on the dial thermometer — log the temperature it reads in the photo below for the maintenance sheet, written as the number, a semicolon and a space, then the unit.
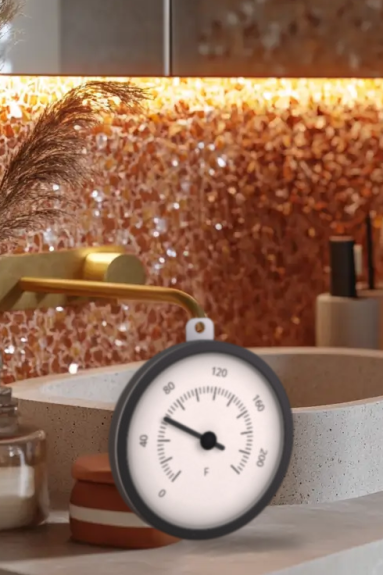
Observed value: 60; °F
